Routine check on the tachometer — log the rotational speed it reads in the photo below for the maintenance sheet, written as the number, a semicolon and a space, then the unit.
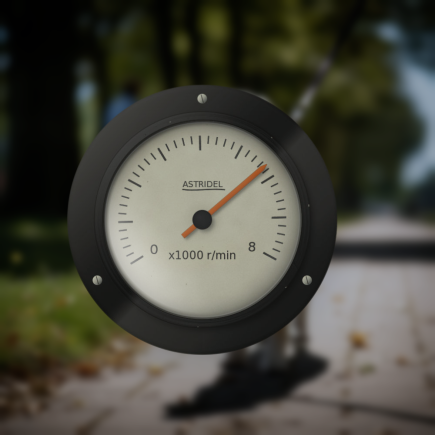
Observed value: 5700; rpm
